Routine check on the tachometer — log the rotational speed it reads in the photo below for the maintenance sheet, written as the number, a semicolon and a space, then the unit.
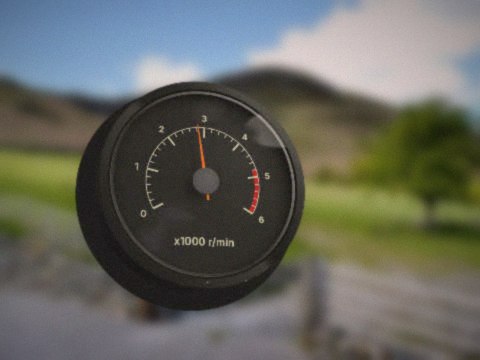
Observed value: 2800; rpm
